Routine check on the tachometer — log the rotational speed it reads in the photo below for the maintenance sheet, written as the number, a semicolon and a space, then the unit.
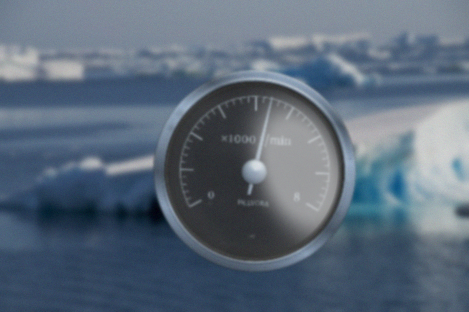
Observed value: 4400; rpm
